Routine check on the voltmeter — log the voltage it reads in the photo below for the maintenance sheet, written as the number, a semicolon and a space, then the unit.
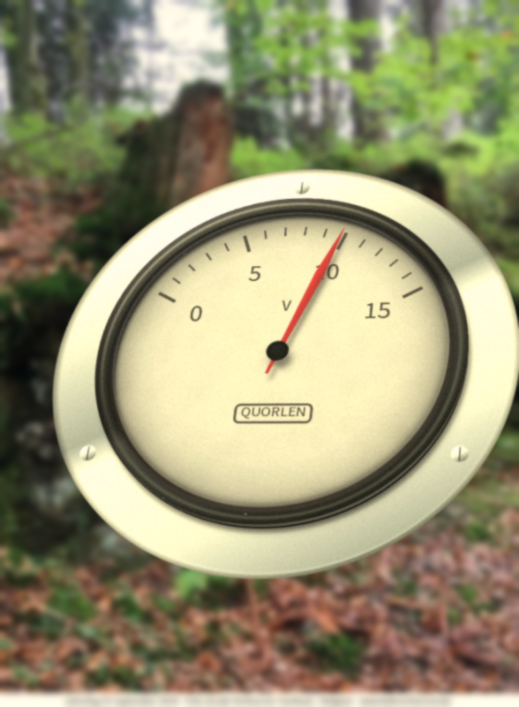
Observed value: 10; V
